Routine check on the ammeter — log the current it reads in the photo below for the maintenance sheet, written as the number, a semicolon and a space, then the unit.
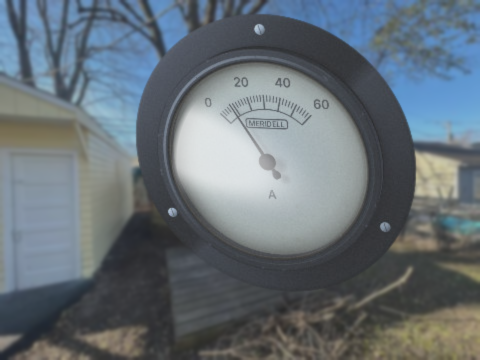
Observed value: 10; A
